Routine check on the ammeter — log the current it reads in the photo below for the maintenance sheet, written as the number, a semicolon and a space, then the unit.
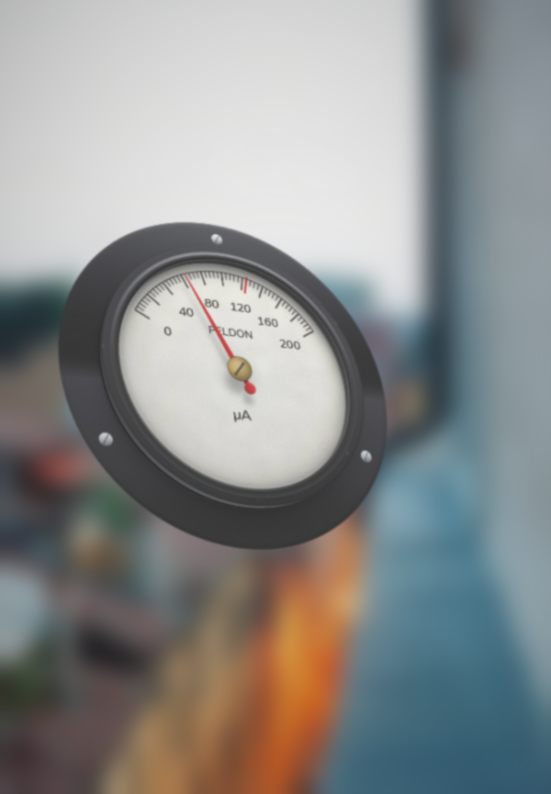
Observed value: 60; µA
